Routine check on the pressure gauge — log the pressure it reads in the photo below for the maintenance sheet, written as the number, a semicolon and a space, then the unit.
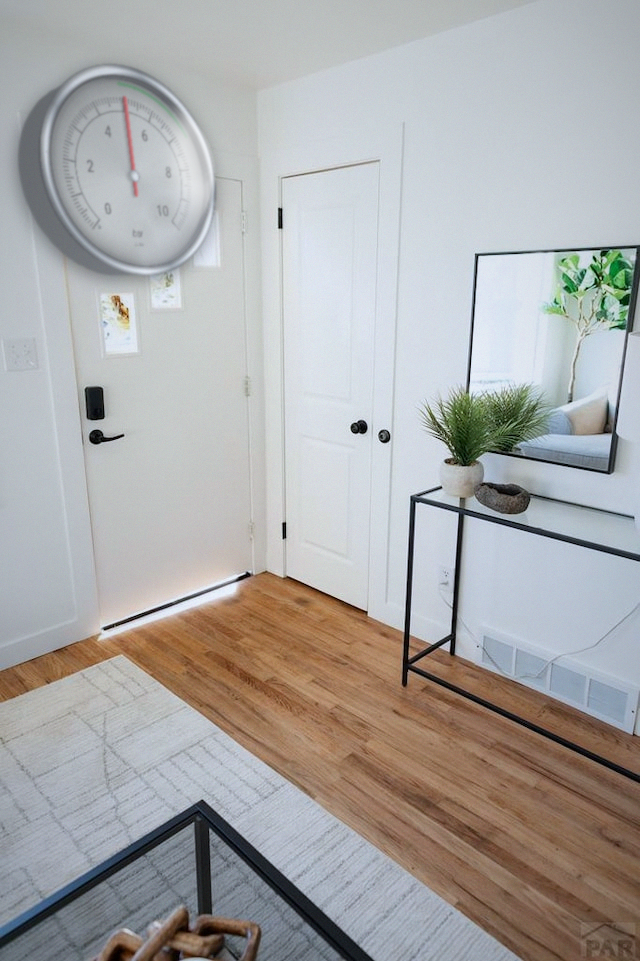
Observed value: 5; bar
